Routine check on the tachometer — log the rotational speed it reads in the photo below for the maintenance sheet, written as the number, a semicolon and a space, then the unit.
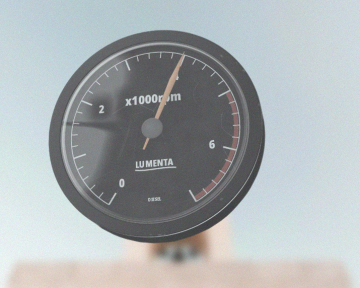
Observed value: 4000; rpm
